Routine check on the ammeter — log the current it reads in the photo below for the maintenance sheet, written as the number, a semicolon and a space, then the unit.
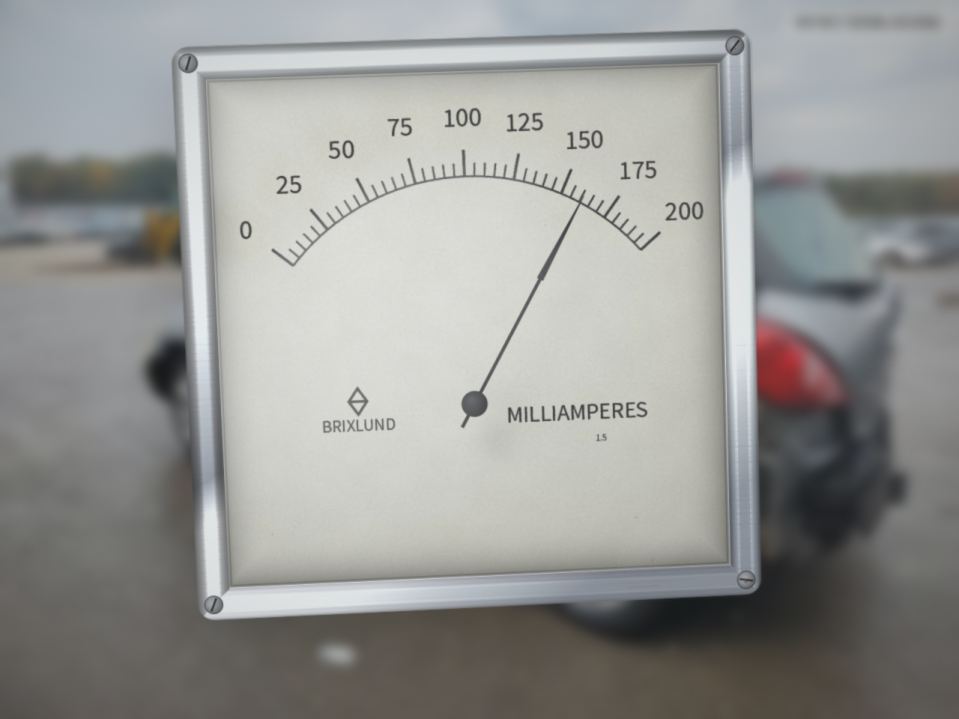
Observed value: 160; mA
